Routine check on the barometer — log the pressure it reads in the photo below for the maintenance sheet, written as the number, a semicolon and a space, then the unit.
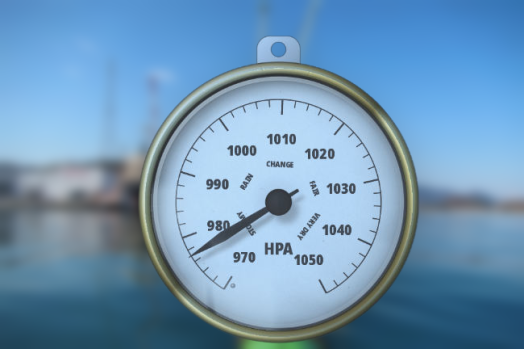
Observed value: 977; hPa
